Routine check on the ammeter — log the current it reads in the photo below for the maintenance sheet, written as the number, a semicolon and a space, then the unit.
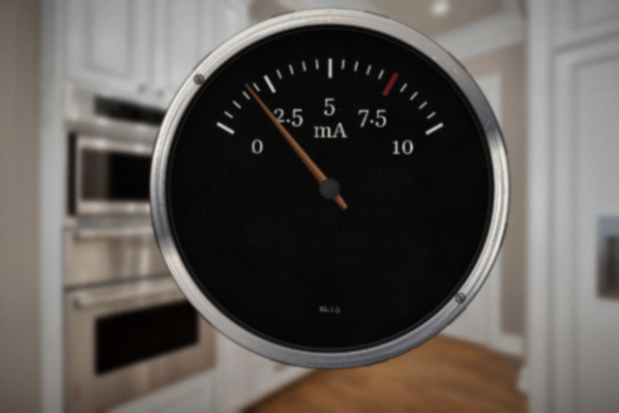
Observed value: 1.75; mA
